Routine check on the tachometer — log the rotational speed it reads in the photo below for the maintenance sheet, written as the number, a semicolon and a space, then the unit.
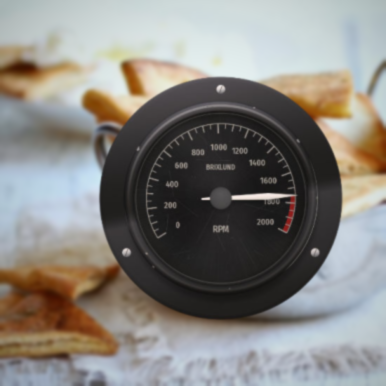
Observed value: 1750; rpm
